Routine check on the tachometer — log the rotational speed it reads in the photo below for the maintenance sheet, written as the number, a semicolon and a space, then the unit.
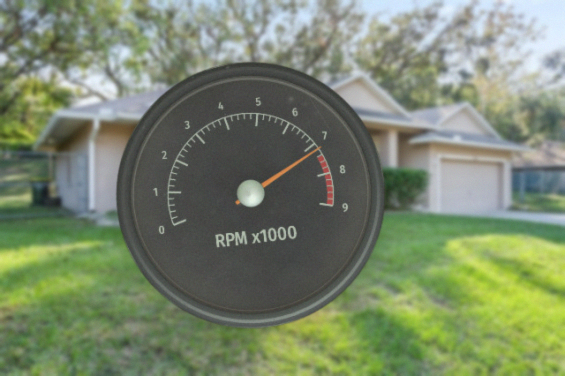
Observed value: 7200; rpm
